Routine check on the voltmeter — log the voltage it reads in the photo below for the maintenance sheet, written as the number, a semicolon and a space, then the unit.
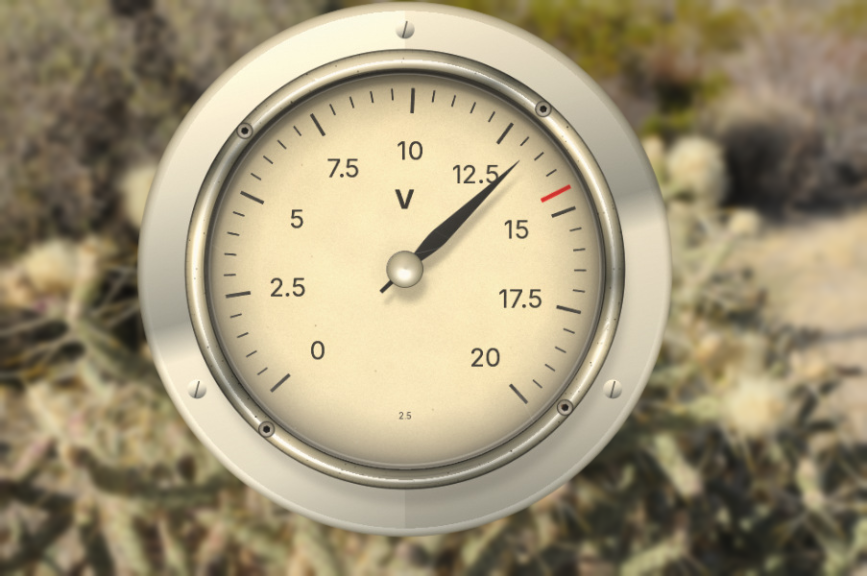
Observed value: 13.25; V
